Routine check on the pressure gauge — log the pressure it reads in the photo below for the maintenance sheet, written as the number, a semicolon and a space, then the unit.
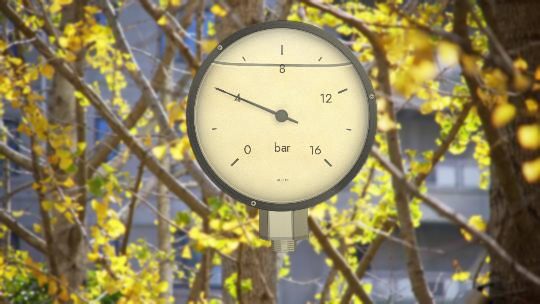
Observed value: 4; bar
